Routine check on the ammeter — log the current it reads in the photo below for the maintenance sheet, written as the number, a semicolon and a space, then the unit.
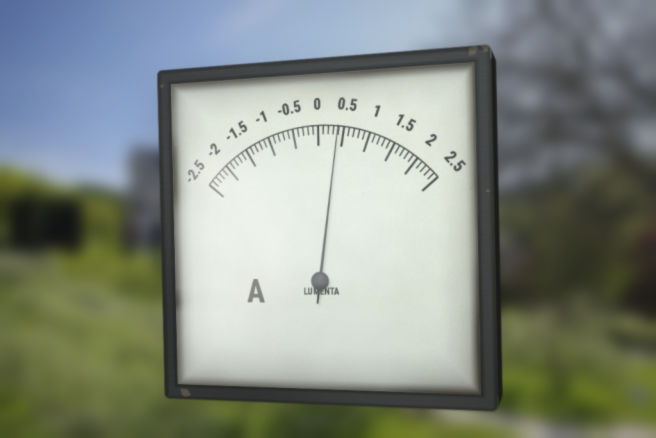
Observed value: 0.4; A
